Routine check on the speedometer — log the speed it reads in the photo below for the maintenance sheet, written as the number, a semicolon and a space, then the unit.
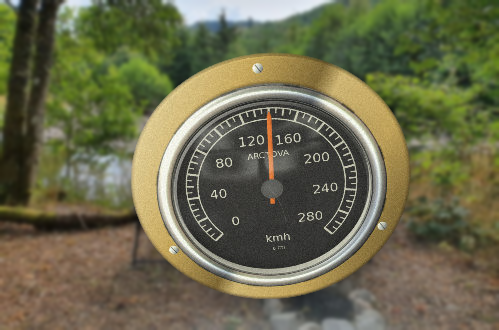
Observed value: 140; km/h
